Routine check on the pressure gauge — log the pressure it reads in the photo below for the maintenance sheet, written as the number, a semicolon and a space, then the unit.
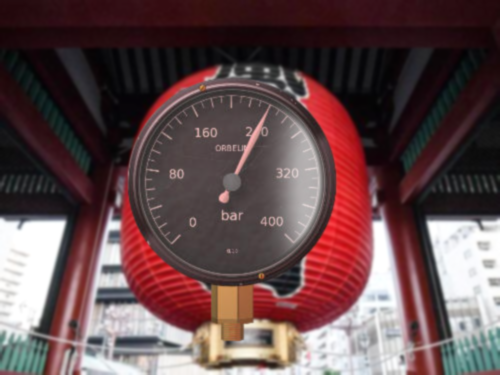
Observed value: 240; bar
